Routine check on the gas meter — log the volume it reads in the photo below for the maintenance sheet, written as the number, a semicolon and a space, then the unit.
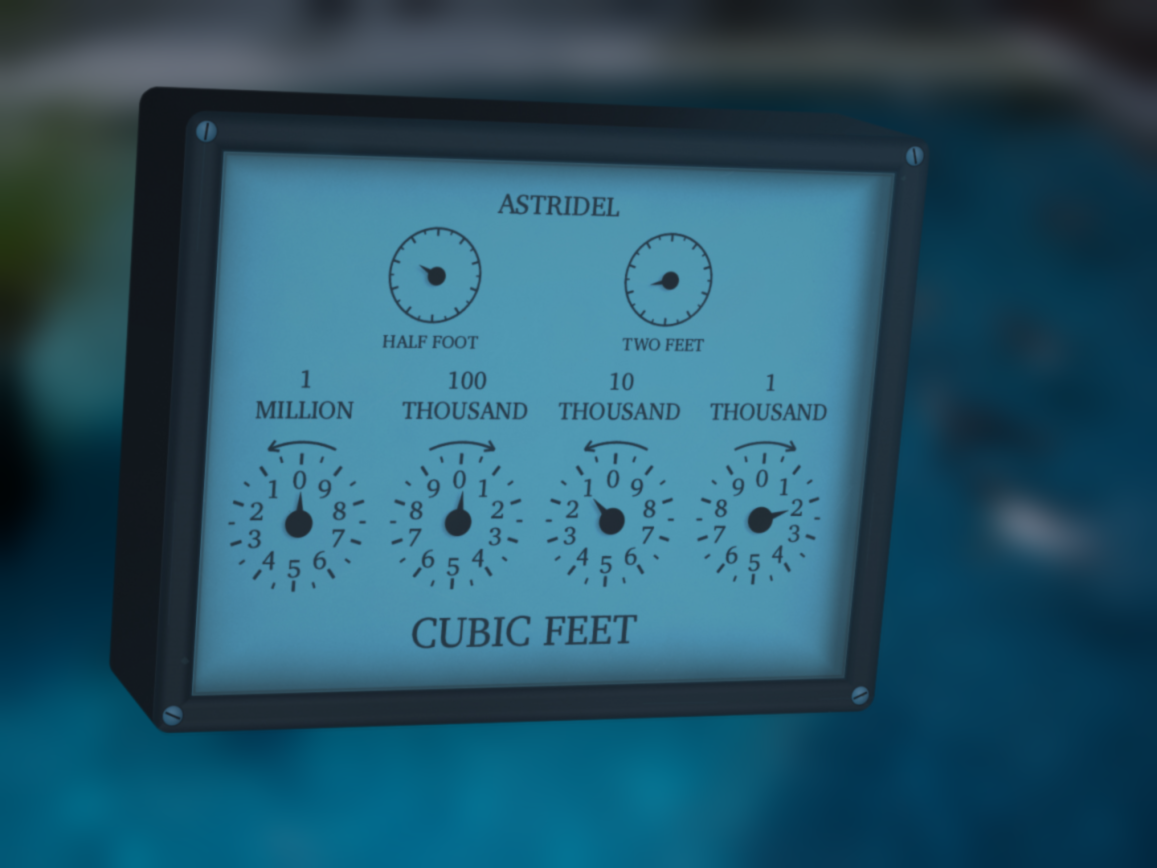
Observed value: 1200; ft³
